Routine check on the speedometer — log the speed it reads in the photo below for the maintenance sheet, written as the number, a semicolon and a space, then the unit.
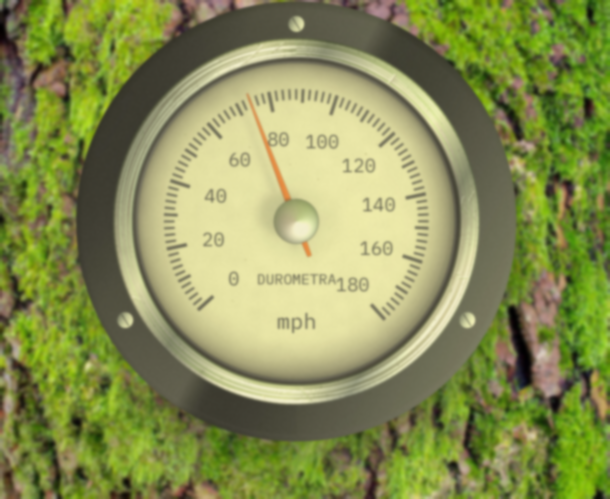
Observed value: 74; mph
